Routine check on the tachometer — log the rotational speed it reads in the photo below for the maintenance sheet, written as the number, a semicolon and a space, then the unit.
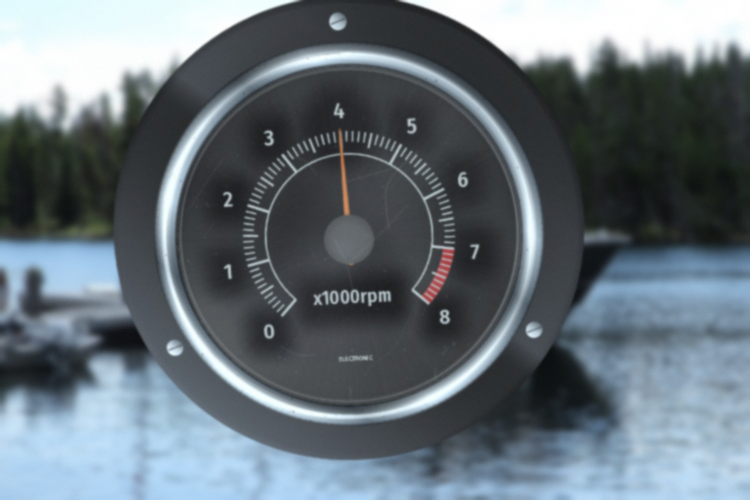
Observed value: 4000; rpm
